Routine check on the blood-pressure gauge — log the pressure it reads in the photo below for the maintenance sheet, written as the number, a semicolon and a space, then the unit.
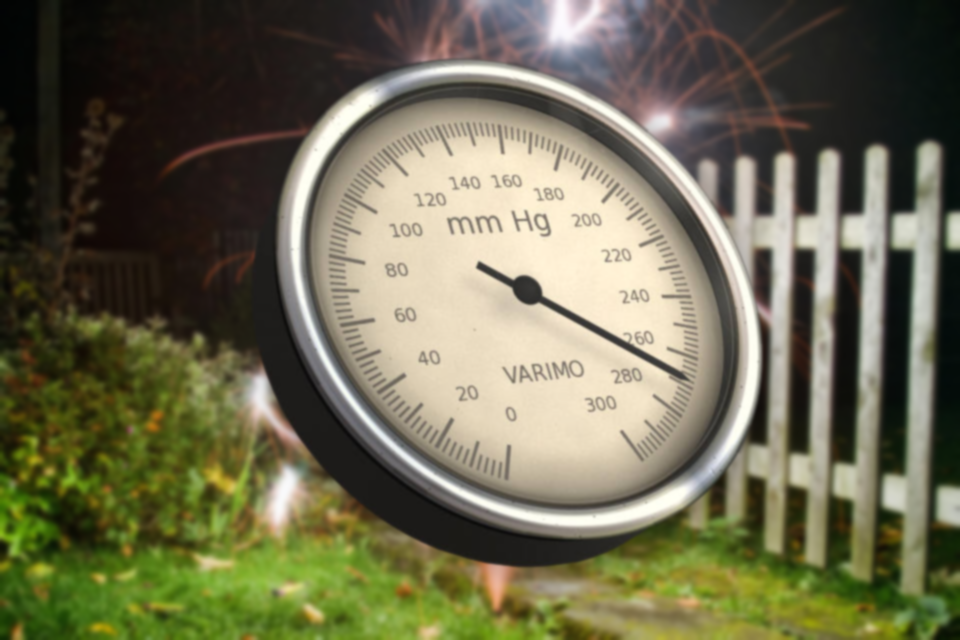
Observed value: 270; mmHg
